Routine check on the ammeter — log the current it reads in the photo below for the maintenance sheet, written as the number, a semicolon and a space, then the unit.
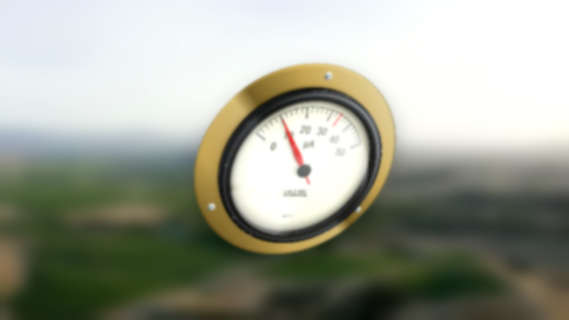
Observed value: 10; µA
